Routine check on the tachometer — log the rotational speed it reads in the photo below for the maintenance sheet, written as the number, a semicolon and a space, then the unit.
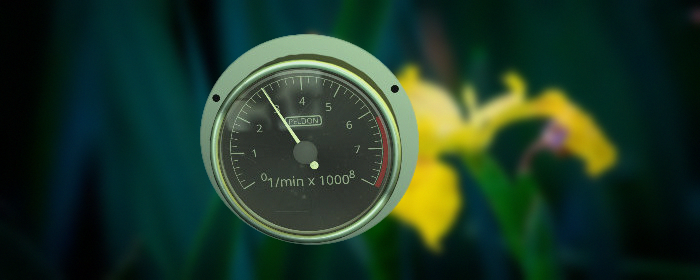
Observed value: 3000; rpm
